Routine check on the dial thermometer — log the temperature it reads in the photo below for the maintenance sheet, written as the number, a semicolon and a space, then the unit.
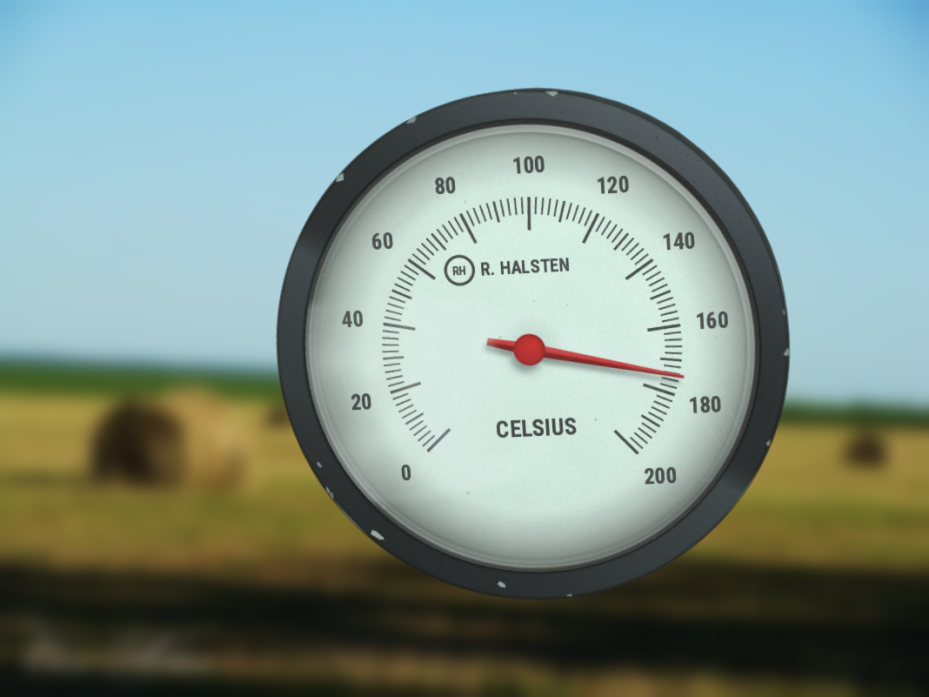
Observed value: 174; °C
